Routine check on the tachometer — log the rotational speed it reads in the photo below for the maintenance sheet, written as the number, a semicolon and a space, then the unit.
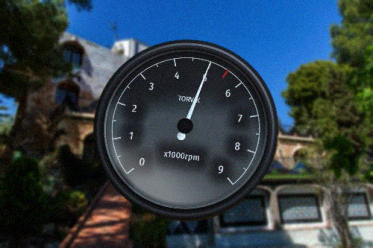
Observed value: 5000; rpm
